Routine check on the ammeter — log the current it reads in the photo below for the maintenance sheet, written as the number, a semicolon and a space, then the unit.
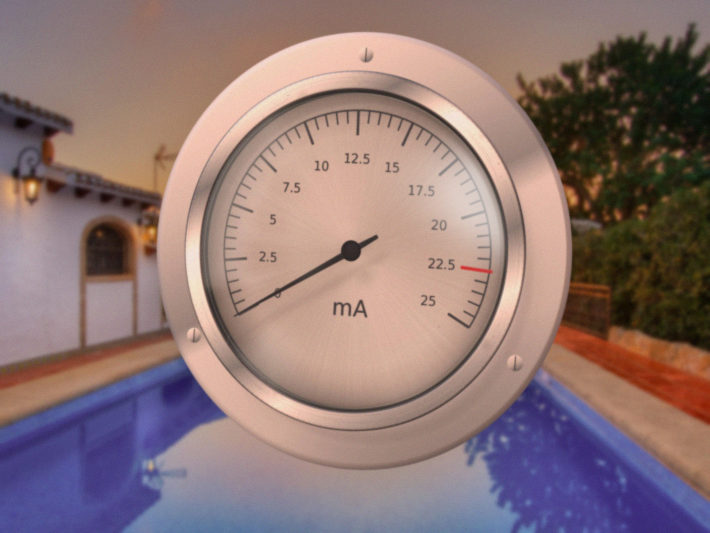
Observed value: 0; mA
